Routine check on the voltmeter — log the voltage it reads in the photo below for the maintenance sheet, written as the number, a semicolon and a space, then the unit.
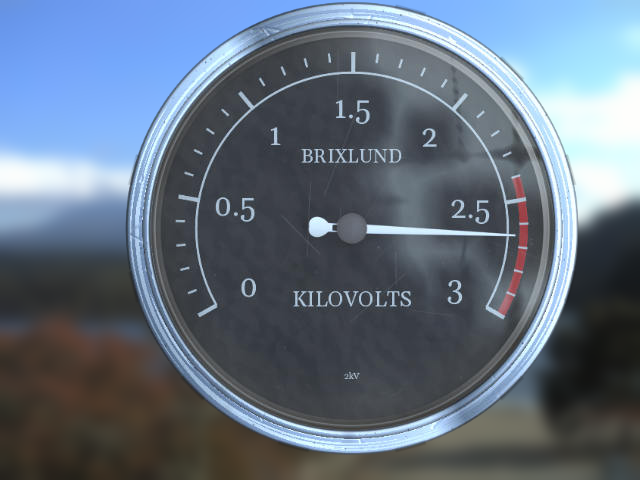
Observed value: 2.65; kV
